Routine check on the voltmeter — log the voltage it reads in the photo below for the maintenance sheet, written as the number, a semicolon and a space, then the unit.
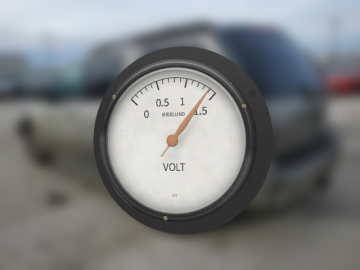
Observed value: 1.4; V
